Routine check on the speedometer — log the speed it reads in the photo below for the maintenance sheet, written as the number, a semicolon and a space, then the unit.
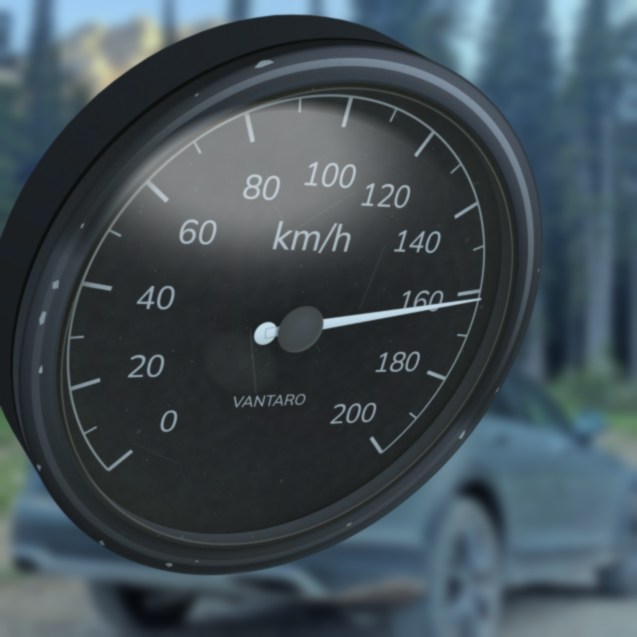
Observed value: 160; km/h
